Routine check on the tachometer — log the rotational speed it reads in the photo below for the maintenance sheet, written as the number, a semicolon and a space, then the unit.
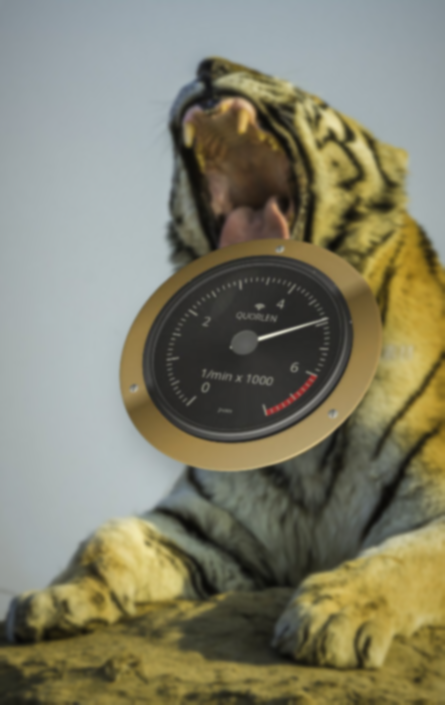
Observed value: 5000; rpm
